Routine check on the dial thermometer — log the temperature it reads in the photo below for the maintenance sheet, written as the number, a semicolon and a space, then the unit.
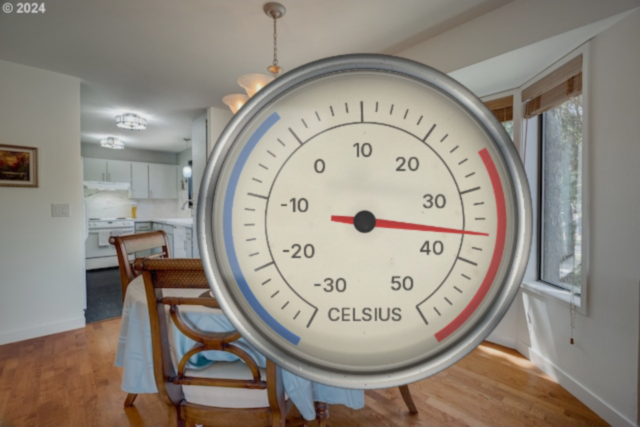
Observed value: 36; °C
